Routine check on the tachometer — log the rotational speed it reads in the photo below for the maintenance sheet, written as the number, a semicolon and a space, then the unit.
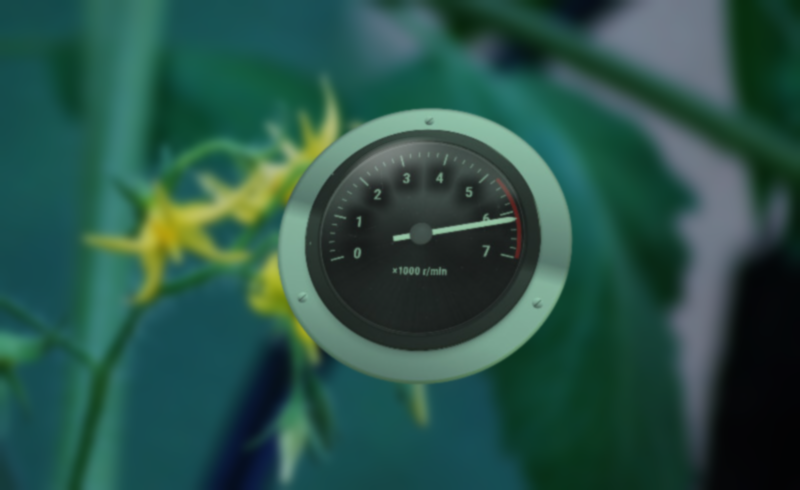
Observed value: 6200; rpm
